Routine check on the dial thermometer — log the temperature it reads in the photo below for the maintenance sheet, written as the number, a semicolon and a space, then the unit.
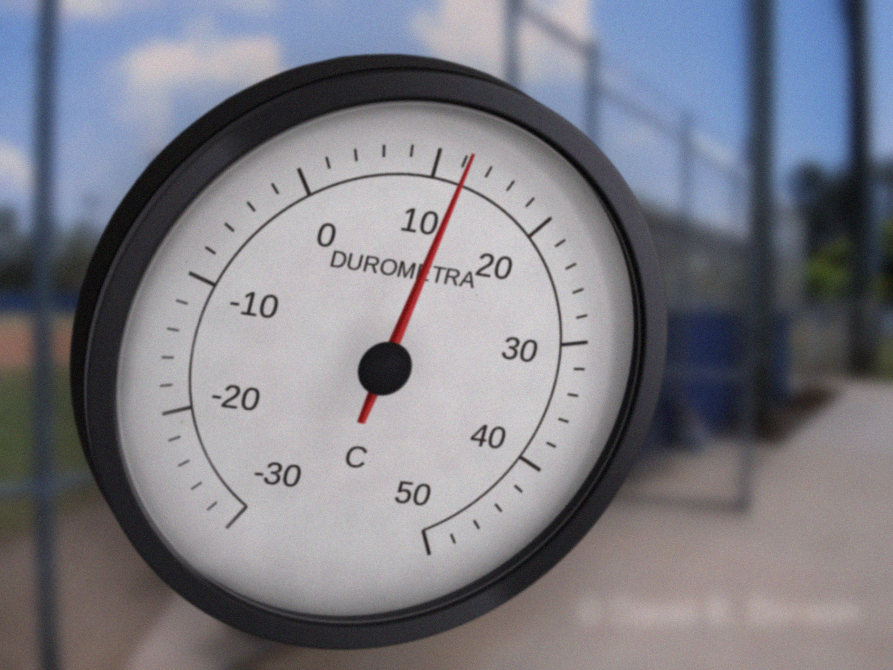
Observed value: 12; °C
